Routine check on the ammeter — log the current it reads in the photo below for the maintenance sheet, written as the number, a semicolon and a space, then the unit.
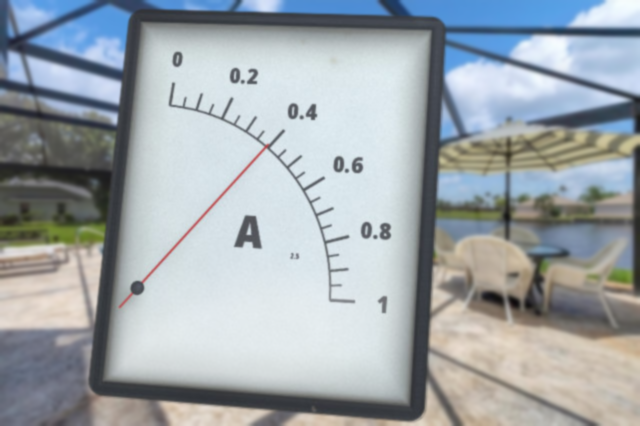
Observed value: 0.4; A
